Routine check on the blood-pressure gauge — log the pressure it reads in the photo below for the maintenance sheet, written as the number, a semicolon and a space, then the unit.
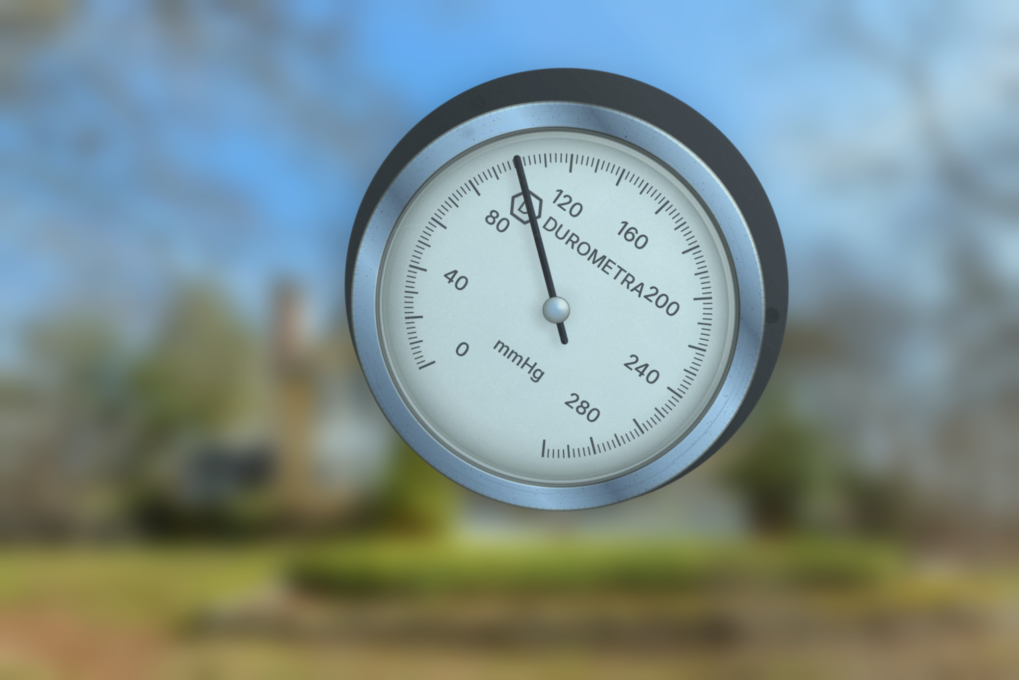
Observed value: 100; mmHg
